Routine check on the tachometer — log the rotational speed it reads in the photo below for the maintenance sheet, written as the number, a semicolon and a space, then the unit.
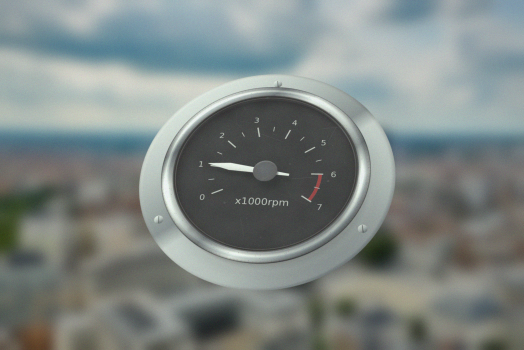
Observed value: 1000; rpm
